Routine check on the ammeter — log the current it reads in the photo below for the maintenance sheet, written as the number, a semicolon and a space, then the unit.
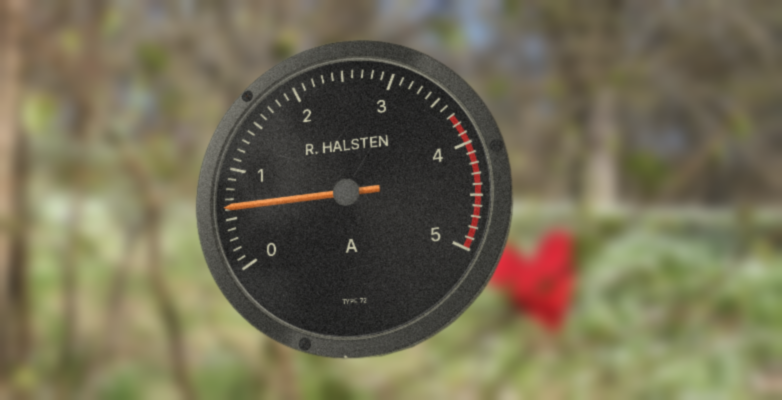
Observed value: 0.6; A
